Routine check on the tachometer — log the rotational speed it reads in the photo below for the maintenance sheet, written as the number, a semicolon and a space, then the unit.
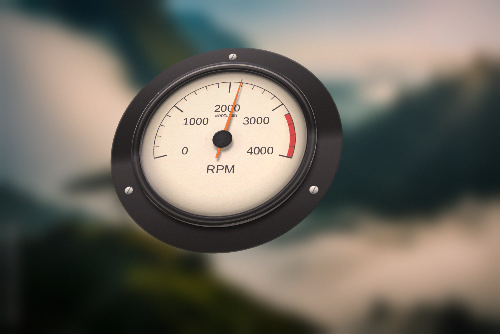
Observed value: 2200; rpm
